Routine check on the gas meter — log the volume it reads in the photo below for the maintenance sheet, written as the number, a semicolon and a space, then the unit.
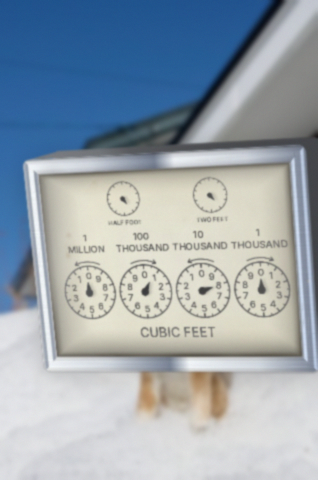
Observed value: 8000; ft³
